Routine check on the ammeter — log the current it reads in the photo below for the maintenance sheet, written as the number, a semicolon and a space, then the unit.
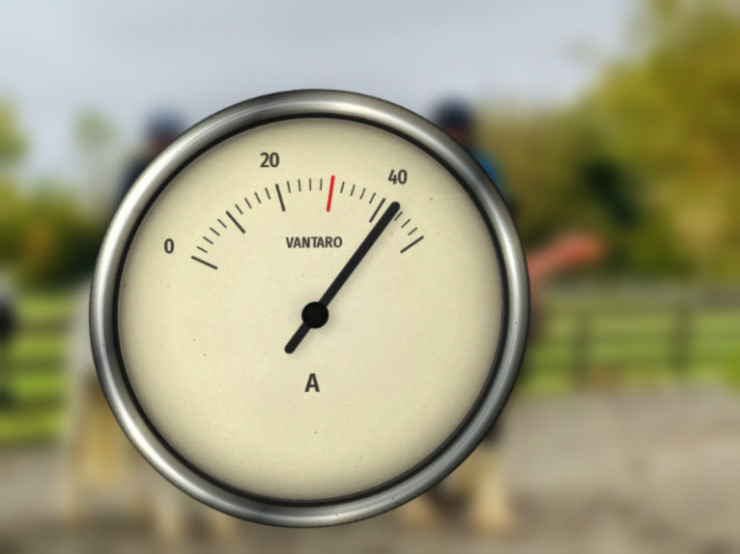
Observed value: 42; A
